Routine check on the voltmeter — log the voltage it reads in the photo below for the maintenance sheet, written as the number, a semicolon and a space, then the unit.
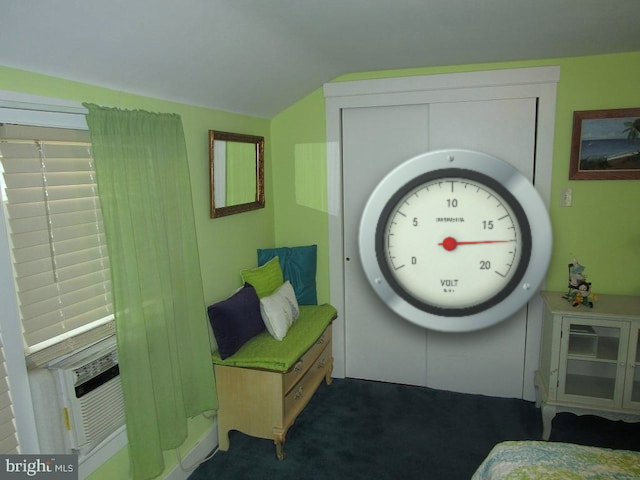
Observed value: 17; V
